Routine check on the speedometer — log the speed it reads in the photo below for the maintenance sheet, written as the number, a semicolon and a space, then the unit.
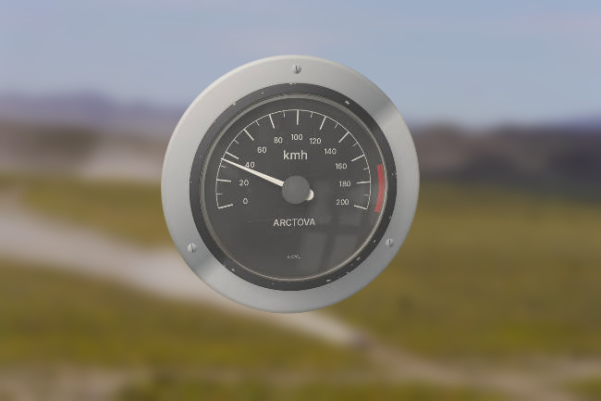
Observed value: 35; km/h
